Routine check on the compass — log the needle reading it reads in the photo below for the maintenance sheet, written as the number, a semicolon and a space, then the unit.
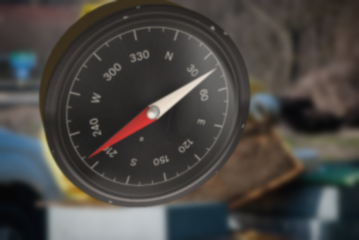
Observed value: 220; °
